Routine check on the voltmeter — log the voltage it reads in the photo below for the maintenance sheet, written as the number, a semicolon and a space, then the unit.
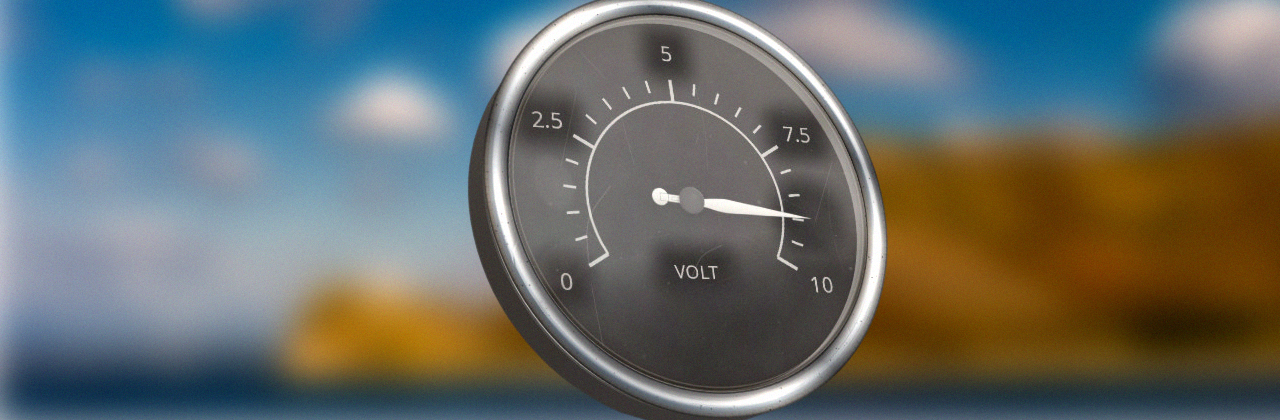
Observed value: 9; V
